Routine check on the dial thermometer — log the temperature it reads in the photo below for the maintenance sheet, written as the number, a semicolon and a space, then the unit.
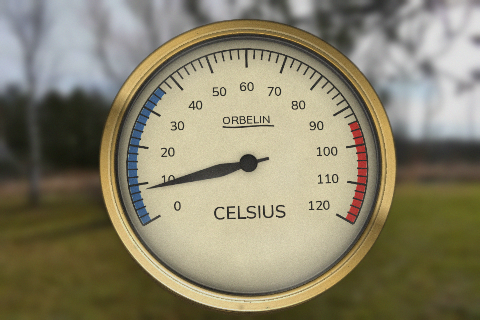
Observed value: 8; °C
